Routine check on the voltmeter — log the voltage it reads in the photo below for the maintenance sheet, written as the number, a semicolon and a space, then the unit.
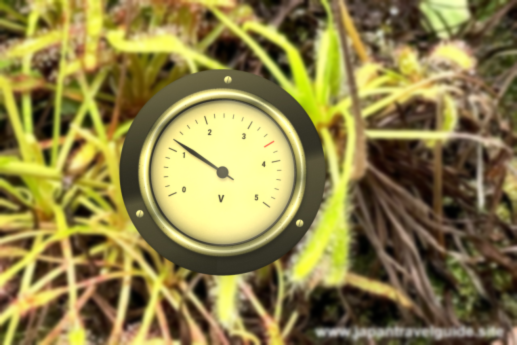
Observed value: 1.2; V
